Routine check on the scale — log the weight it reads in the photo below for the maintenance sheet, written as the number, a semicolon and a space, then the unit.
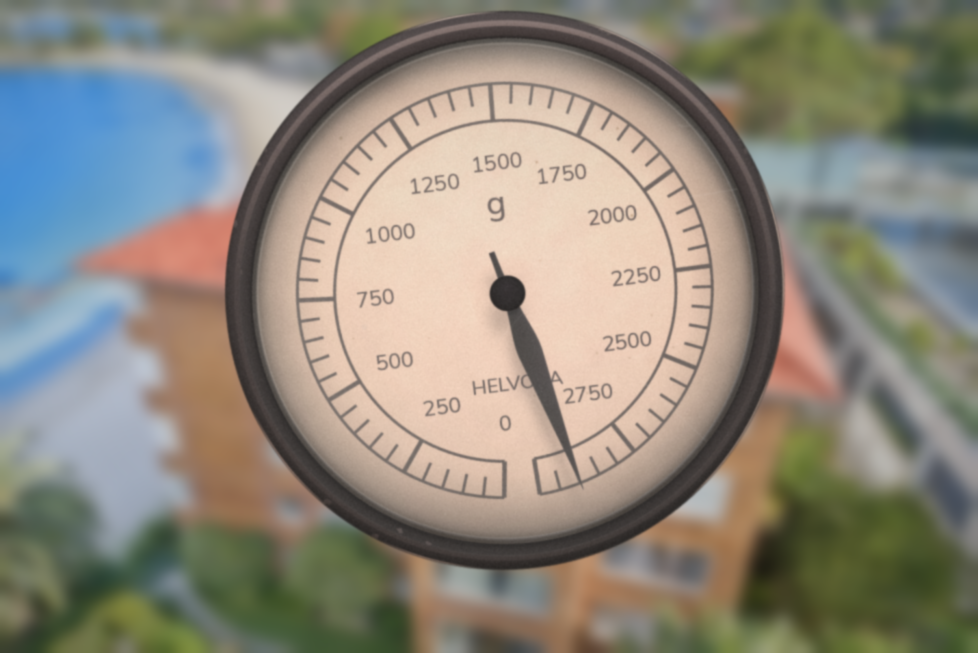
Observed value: 2900; g
